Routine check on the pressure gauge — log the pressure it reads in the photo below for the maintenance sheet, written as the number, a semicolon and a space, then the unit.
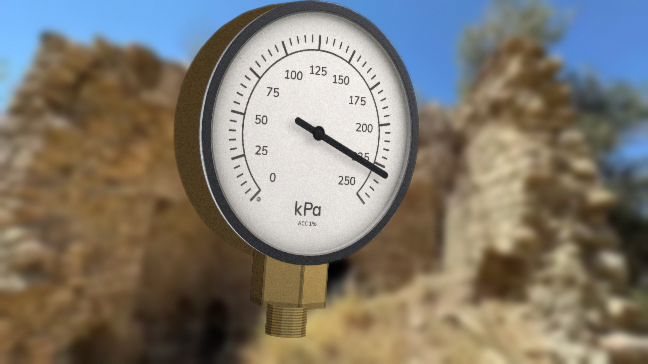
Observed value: 230; kPa
